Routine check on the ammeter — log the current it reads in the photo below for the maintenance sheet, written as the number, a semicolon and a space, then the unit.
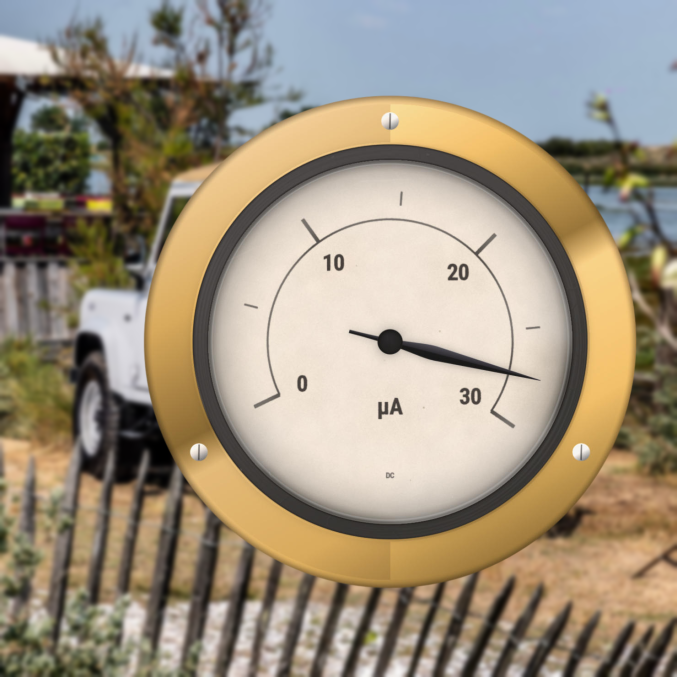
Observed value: 27.5; µA
